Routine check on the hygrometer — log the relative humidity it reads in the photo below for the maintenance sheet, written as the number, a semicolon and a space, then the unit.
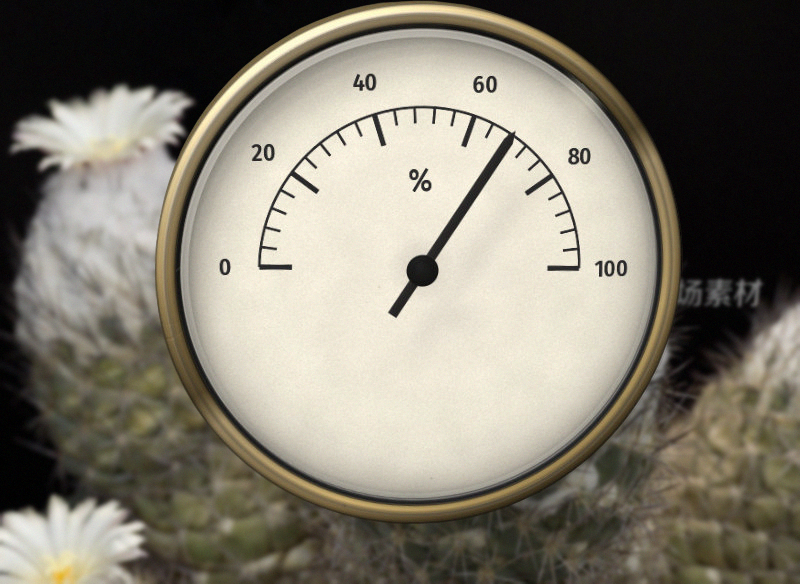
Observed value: 68; %
